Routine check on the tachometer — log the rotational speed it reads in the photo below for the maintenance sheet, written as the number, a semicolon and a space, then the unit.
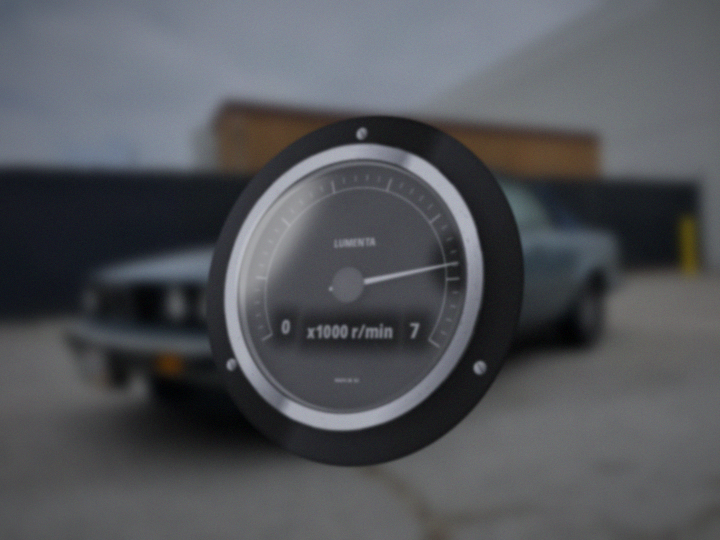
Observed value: 5800; rpm
